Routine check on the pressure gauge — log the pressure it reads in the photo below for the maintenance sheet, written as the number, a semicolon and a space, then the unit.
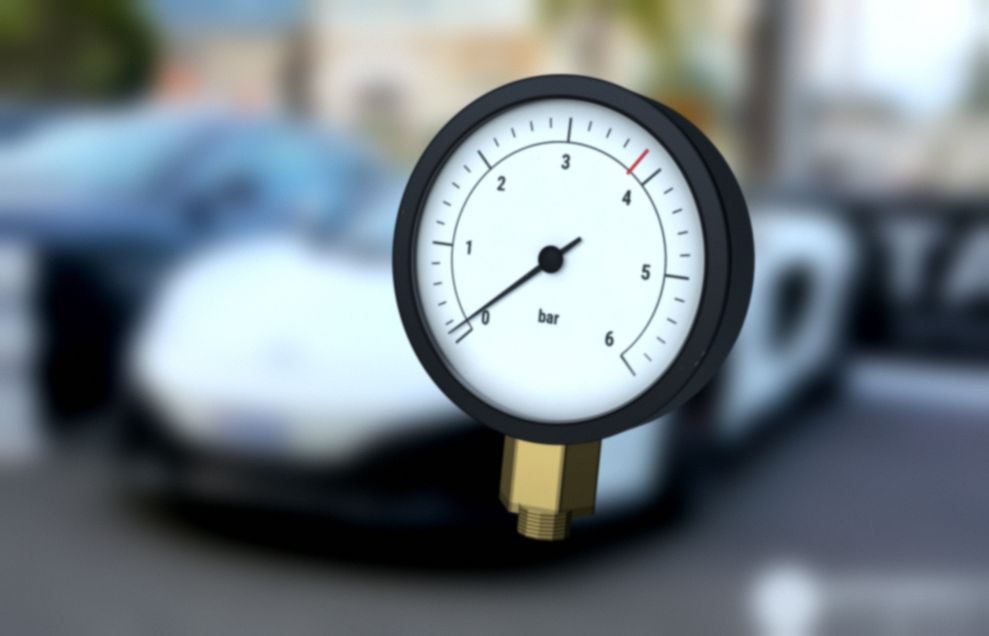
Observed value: 0.1; bar
